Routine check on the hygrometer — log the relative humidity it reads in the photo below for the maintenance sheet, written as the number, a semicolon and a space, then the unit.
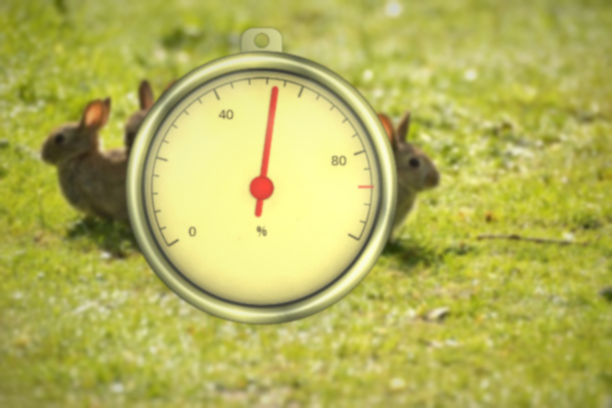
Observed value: 54; %
